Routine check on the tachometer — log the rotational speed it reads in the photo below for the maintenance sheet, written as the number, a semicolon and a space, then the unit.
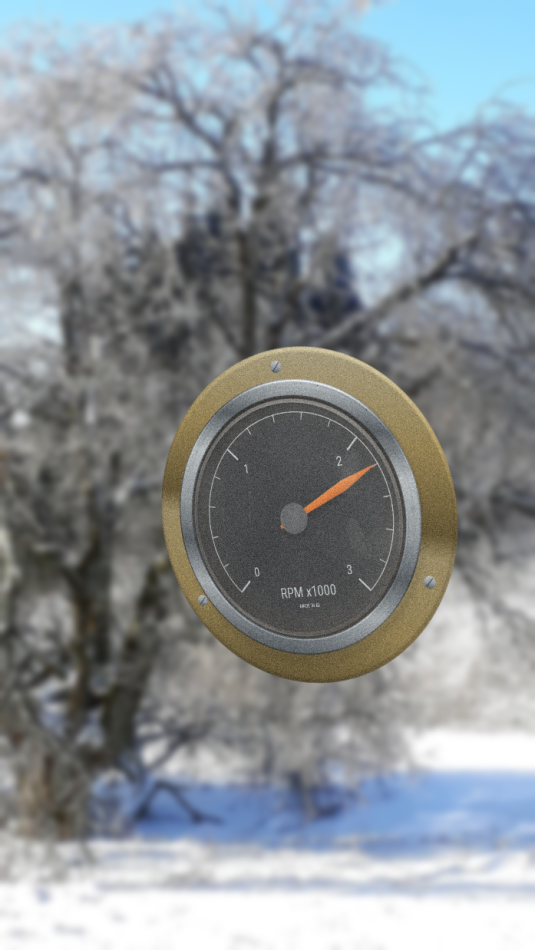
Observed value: 2200; rpm
